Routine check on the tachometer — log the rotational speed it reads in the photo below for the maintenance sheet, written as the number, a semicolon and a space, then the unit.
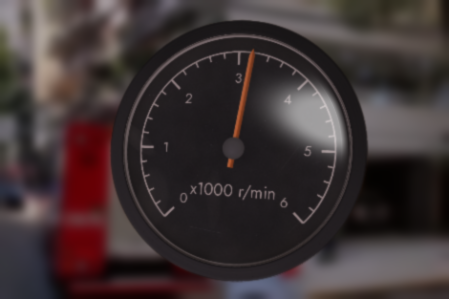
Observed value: 3200; rpm
